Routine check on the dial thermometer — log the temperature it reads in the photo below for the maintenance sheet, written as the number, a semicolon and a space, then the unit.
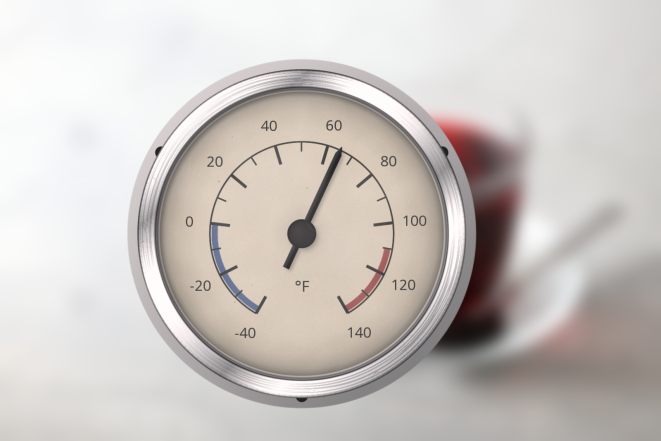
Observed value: 65; °F
